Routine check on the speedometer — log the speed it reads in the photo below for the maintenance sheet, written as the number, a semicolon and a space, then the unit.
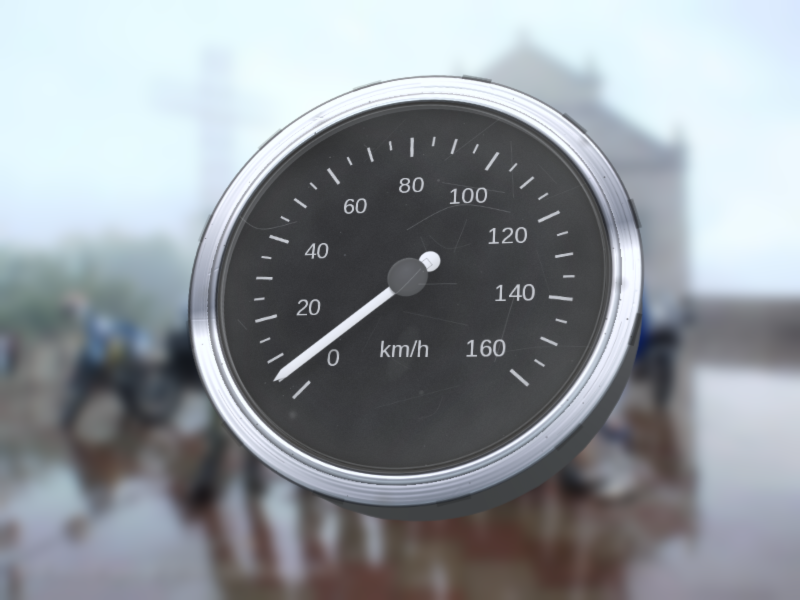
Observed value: 5; km/h
